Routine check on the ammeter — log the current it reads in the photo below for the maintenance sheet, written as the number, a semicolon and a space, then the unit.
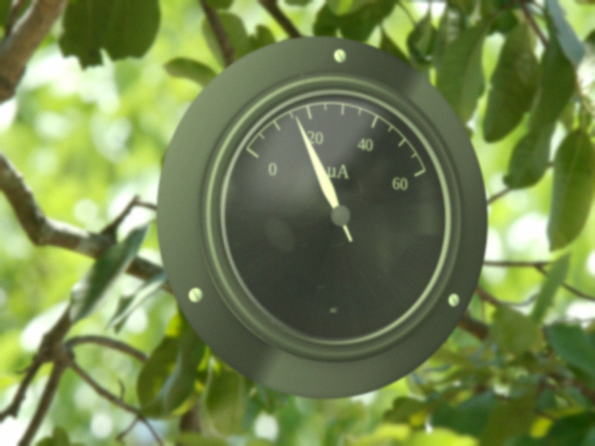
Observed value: 15; µA
